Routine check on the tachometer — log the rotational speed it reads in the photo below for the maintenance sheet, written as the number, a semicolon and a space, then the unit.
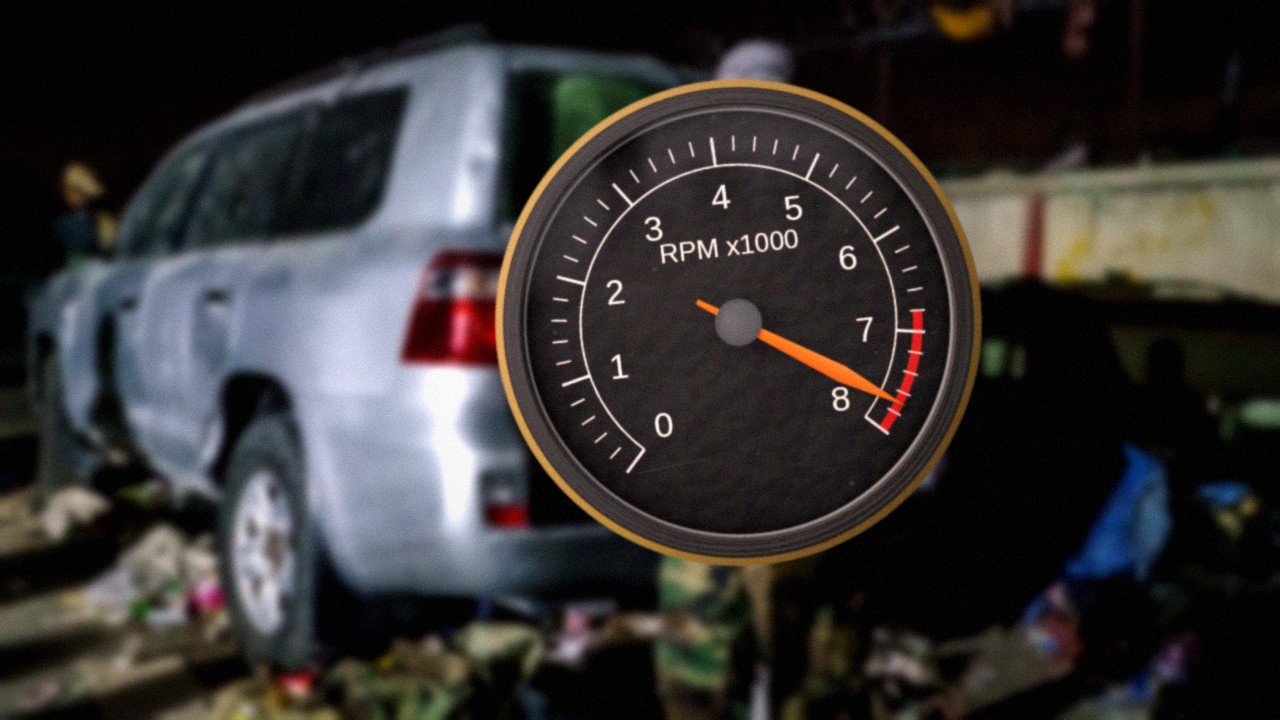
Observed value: 7700; rpm
